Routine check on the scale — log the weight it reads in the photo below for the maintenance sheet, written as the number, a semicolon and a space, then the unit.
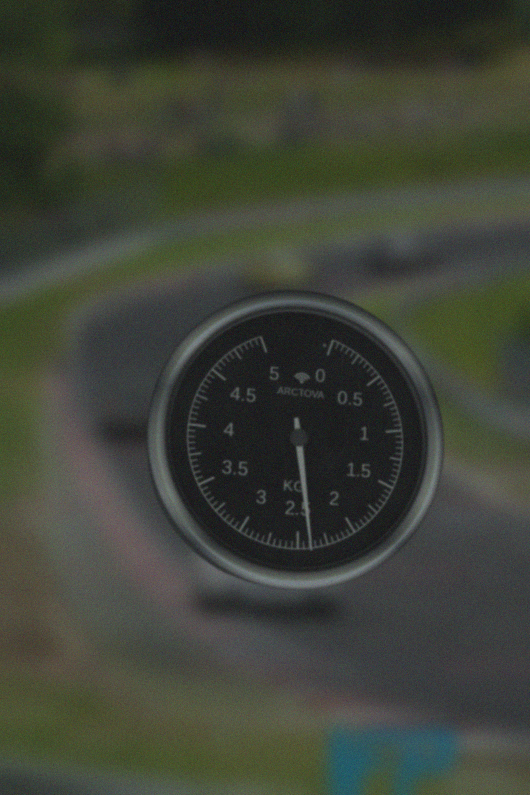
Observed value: 2.4; kg
